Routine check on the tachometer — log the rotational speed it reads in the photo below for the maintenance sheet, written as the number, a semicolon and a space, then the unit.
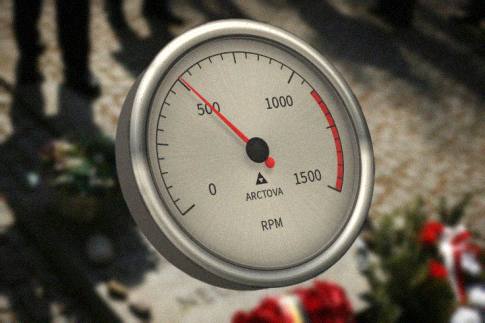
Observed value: 500; rpm
